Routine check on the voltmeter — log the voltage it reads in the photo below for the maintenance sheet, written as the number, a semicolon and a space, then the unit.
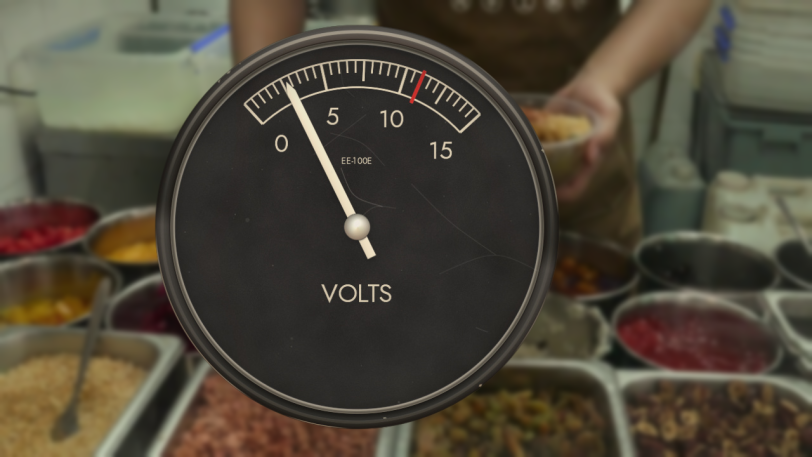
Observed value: 2.75; V
